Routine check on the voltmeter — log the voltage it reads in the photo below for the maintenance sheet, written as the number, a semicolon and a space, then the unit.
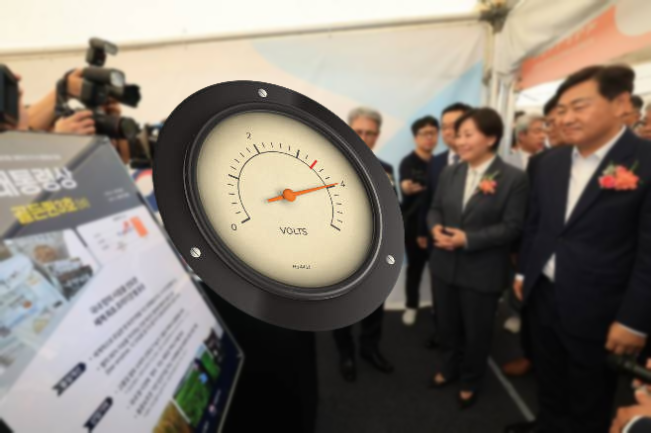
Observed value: 4; V
